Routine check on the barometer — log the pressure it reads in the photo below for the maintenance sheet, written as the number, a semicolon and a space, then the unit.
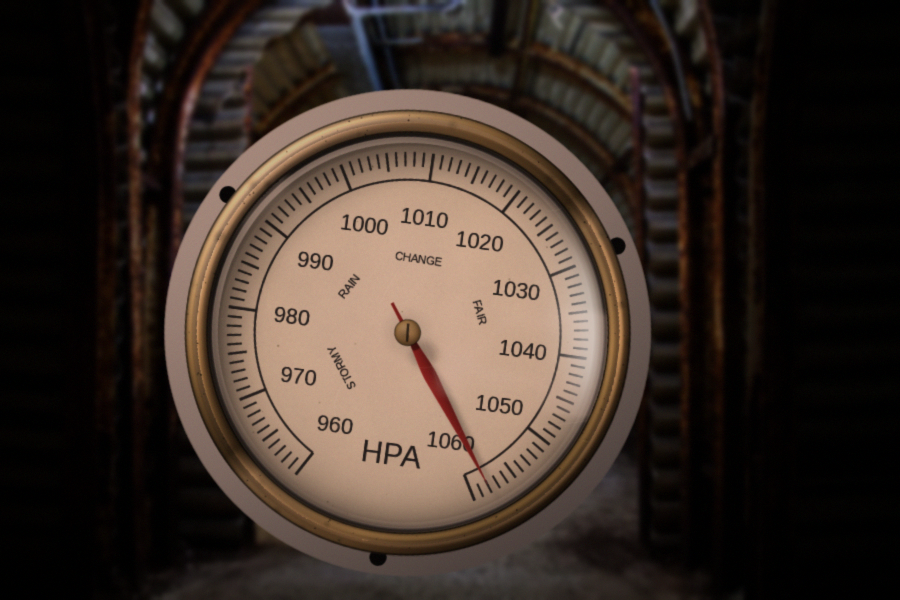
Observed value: 1058; hPa
